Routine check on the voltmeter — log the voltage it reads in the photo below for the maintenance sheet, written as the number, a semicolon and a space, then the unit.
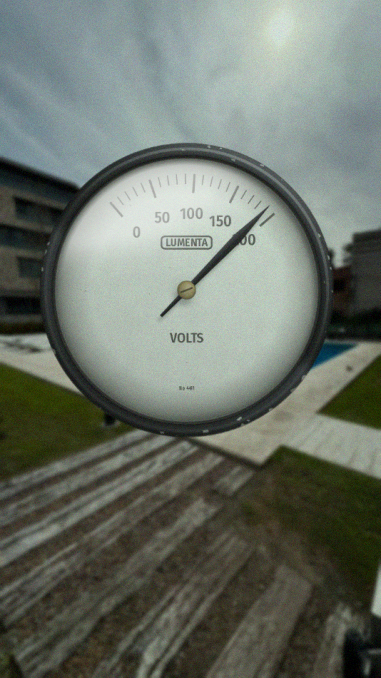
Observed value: 190; V
